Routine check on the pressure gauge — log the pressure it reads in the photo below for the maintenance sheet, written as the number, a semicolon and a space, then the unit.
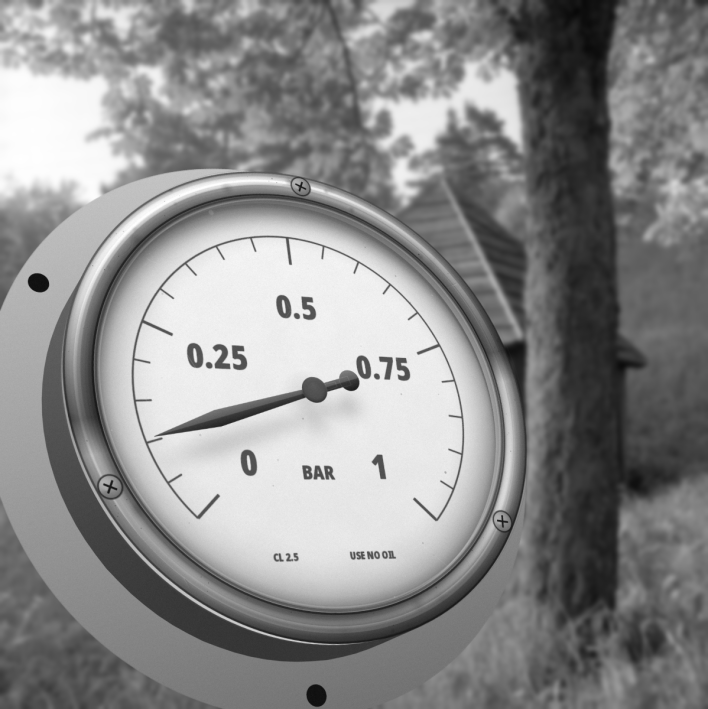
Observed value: 0.1; bar
